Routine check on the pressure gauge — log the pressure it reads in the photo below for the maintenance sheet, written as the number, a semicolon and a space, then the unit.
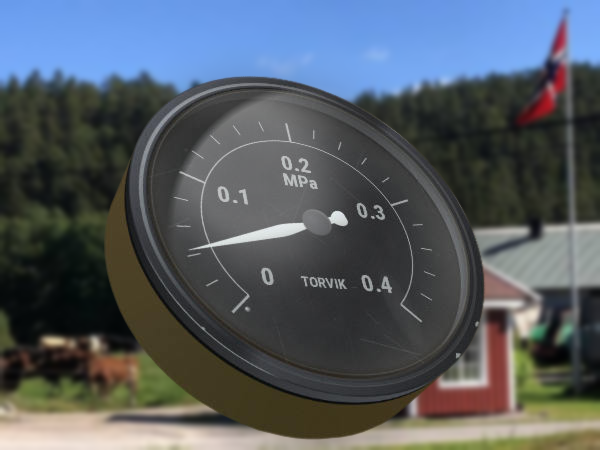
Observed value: 0.04; MPa
